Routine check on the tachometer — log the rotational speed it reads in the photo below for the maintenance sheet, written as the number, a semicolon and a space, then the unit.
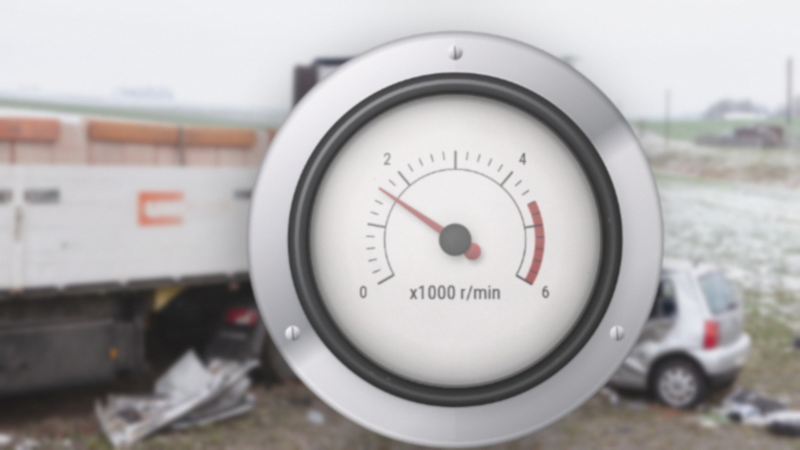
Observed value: 1600; rpm
